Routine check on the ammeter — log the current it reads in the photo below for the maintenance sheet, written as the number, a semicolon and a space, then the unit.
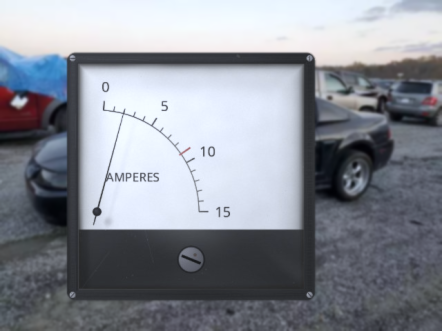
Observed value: 2; A
